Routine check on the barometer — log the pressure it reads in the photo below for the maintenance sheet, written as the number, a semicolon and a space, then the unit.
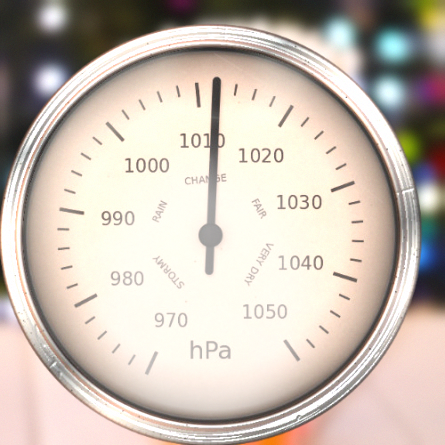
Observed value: 1012; hPa
